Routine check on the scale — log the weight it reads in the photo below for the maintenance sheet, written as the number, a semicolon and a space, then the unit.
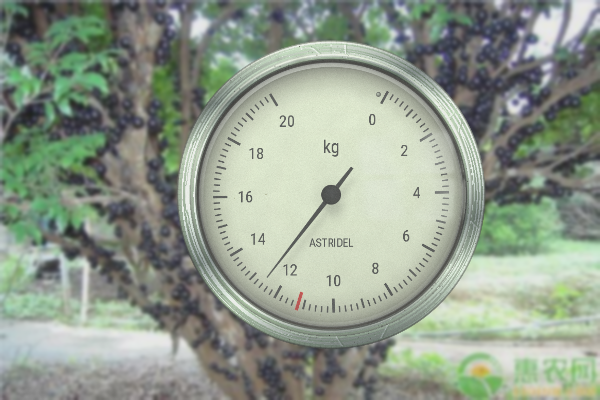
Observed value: 12.6; kg
